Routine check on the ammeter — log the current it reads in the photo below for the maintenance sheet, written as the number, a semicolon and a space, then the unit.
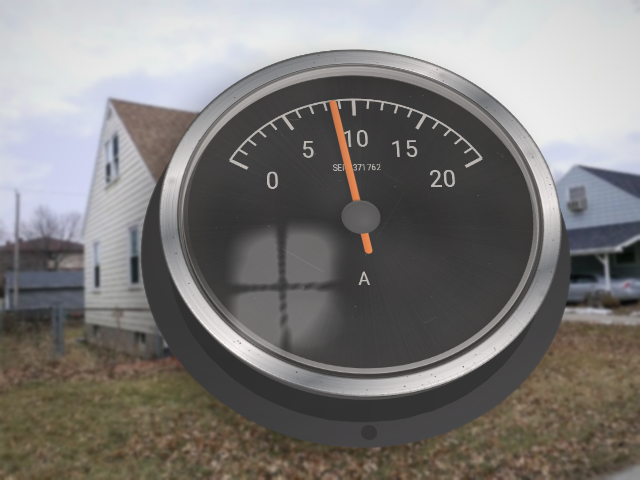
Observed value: 8.5; A
